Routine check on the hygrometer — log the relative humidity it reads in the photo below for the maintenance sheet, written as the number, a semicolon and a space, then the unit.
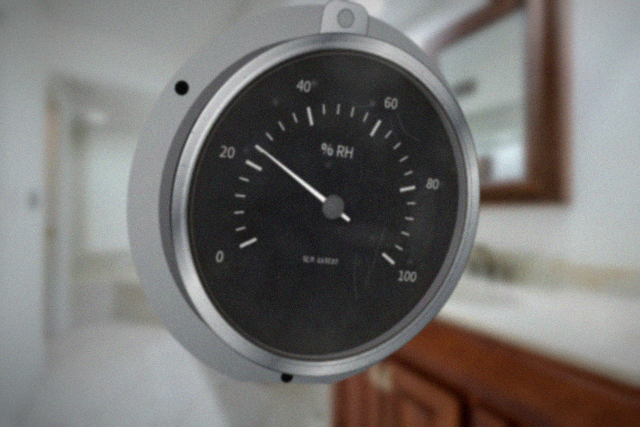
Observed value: 24; %
